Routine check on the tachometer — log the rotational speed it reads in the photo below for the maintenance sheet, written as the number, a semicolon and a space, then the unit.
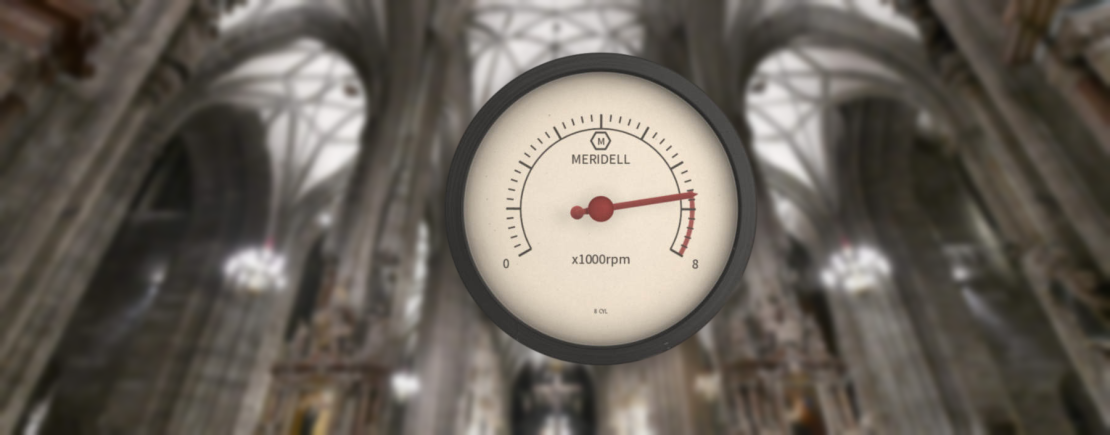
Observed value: 6700; rpm
